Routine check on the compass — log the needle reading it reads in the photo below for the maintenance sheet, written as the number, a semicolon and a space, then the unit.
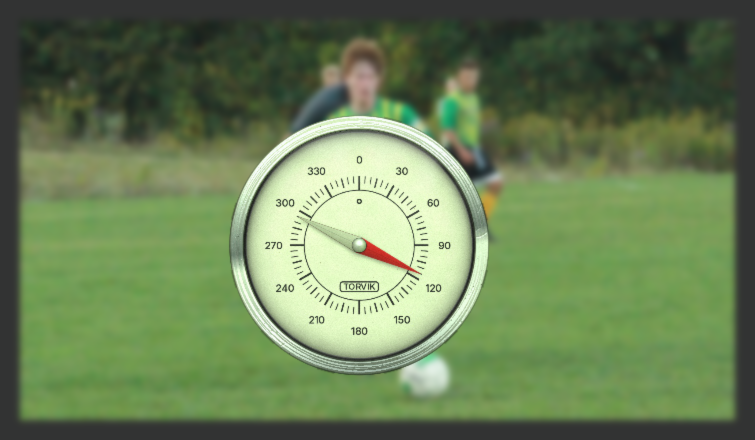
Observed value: 115; °
